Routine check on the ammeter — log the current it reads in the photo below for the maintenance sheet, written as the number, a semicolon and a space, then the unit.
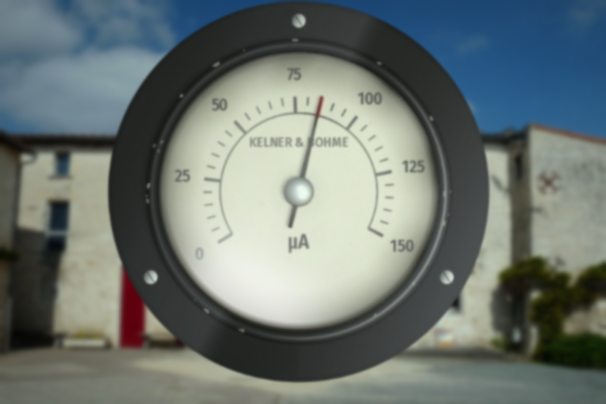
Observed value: 85; µA
